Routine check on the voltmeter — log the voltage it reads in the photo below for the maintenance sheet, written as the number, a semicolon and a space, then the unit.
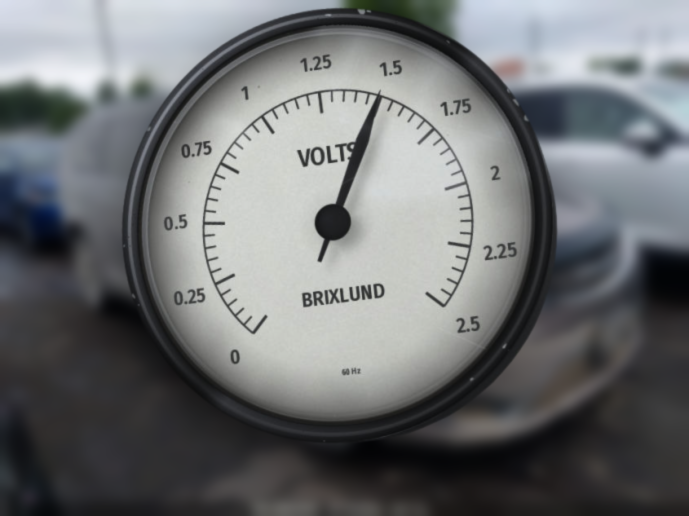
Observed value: 1.5; V
